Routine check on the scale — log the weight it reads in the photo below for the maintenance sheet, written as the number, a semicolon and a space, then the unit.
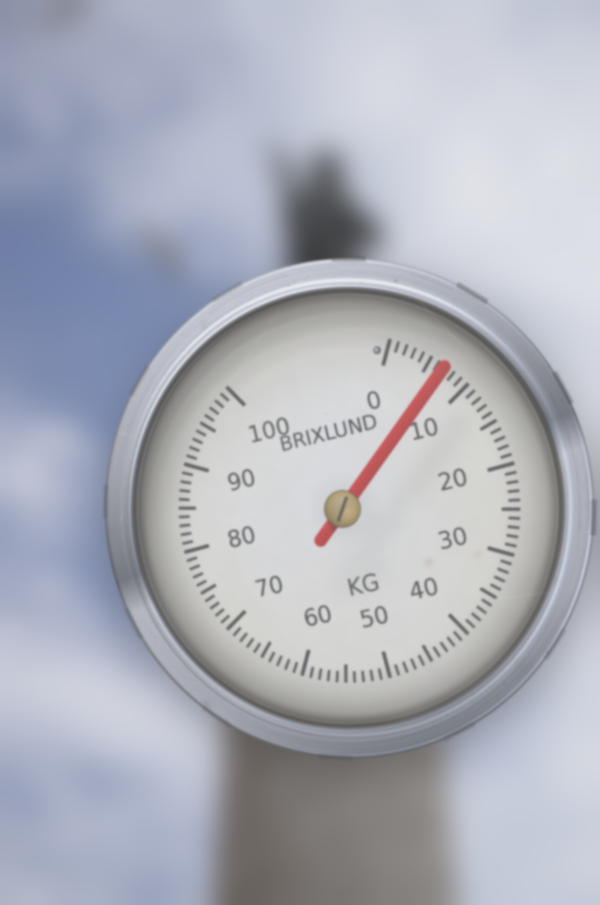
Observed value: 7; kg
